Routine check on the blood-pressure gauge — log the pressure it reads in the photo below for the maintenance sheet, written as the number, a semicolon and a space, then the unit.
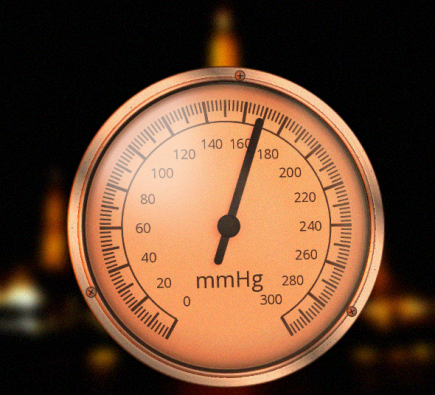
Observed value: 168; mmHg
